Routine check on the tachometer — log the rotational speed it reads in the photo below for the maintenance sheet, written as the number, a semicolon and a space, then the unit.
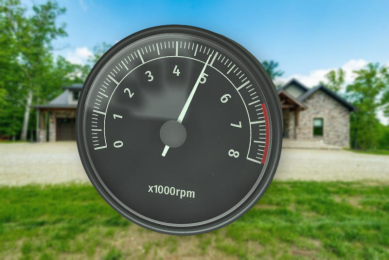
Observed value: 4900; rpm
